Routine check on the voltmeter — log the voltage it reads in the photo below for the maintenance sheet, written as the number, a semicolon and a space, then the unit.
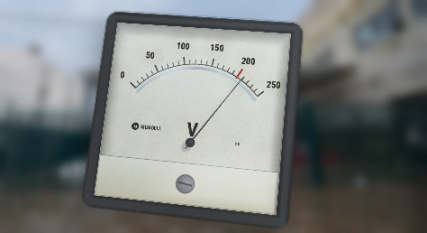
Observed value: 210; V
